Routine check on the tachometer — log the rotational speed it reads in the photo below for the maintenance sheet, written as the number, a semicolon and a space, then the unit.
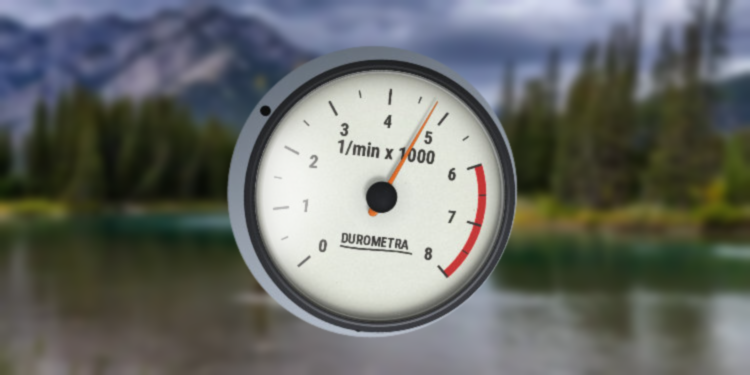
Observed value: 4750; rpm
